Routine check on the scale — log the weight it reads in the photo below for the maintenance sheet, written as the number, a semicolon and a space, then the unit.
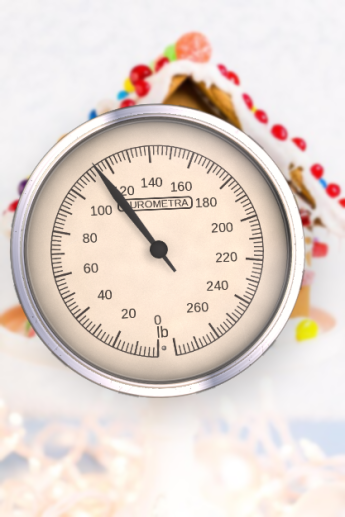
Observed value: 114; lb
